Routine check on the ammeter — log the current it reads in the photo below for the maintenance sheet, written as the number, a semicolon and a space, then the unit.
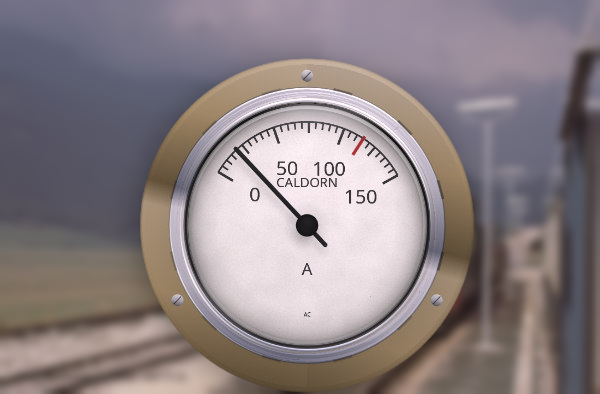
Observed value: 20; A
